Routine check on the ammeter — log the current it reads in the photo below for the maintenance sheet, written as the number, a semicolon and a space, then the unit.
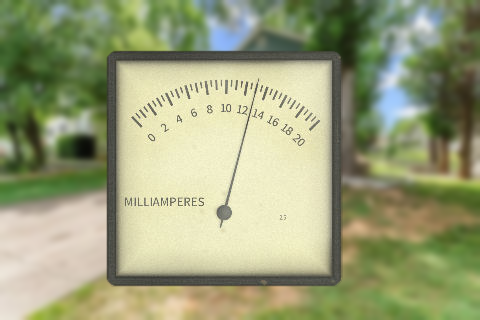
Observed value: 13; mA
